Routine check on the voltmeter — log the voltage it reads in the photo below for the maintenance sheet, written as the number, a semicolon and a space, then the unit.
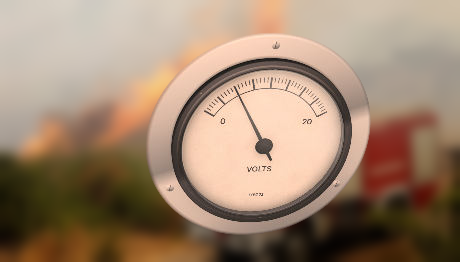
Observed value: 5; V
